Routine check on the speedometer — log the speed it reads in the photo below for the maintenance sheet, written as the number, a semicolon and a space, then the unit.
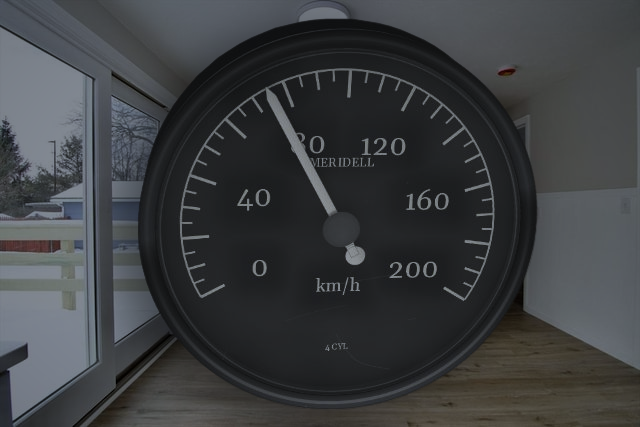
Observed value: 75; km/h
